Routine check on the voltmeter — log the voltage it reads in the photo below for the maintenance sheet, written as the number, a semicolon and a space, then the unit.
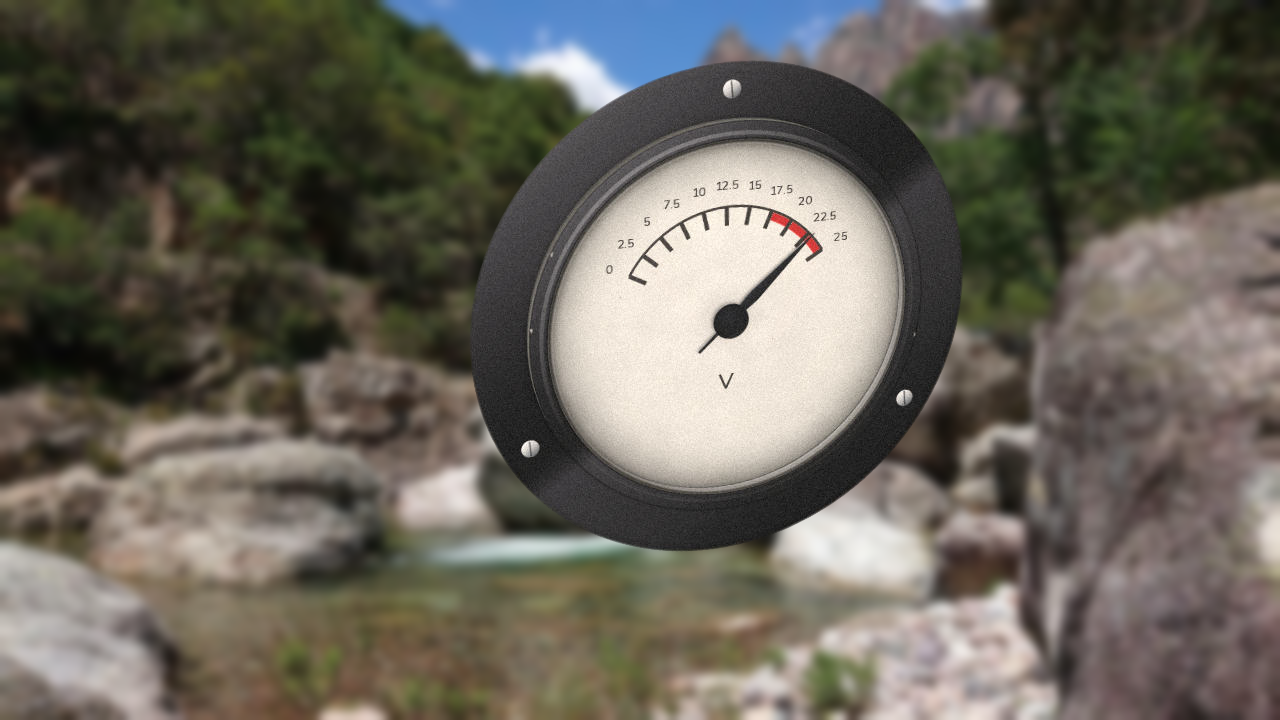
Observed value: 22.5; V
